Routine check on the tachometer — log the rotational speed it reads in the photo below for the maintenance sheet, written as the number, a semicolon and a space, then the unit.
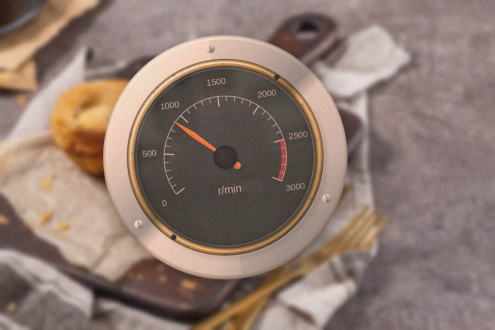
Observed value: 900; rpm
